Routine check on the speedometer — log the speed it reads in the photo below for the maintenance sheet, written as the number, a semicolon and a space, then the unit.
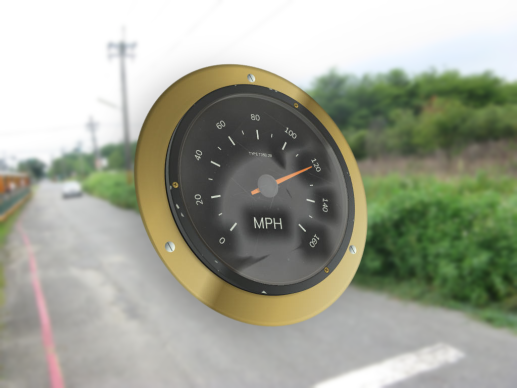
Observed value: 120; mph
